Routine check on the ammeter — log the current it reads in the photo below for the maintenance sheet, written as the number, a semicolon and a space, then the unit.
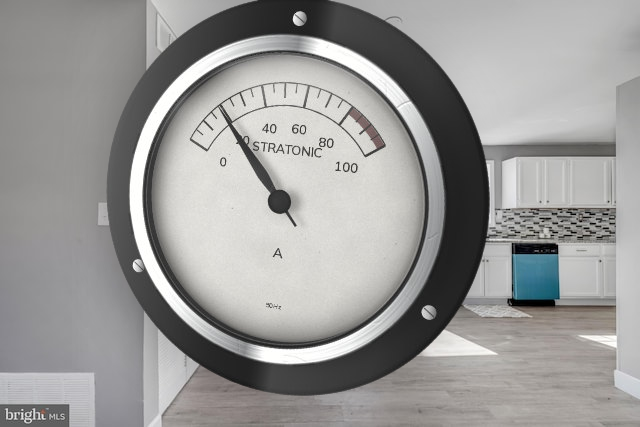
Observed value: 20; A
